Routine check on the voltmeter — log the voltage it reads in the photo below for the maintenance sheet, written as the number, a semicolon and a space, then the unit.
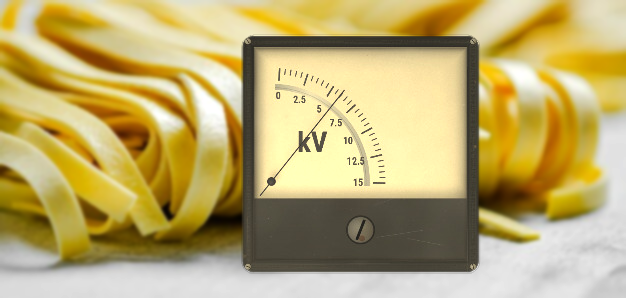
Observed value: 6; kV
